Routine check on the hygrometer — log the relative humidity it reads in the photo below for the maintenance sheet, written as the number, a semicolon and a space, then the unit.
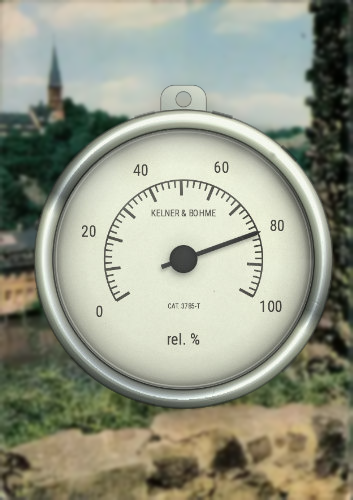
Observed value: 80; %
